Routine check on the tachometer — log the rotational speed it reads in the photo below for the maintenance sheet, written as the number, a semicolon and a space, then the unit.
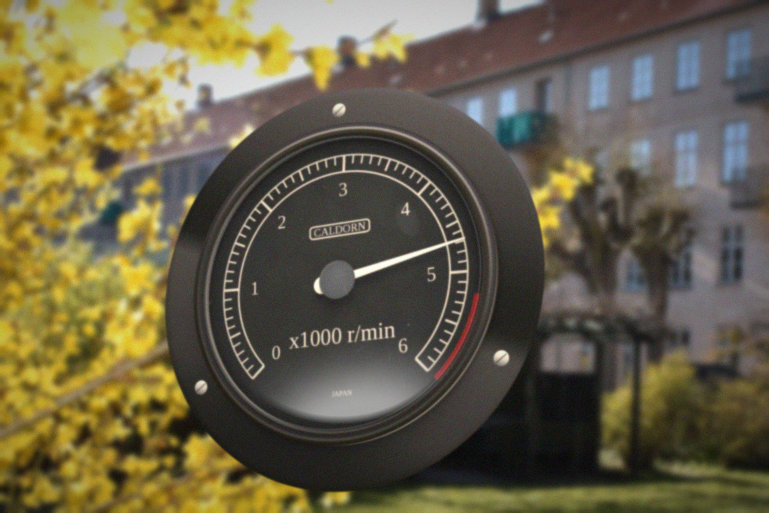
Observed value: 4700; rpm
